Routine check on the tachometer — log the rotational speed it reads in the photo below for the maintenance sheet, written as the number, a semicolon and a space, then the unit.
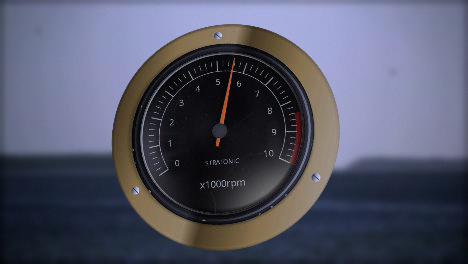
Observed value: 5600; rpm
